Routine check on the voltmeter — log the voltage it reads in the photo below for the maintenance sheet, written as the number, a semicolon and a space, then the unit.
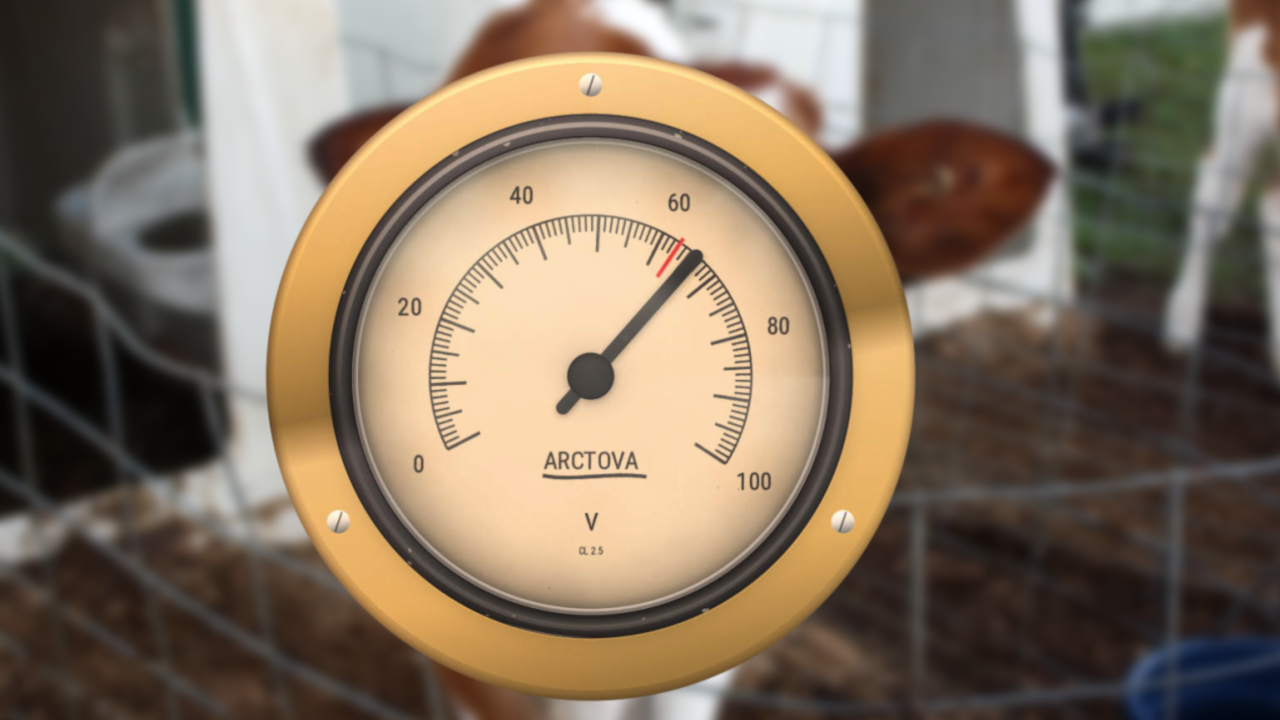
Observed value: 66; V
